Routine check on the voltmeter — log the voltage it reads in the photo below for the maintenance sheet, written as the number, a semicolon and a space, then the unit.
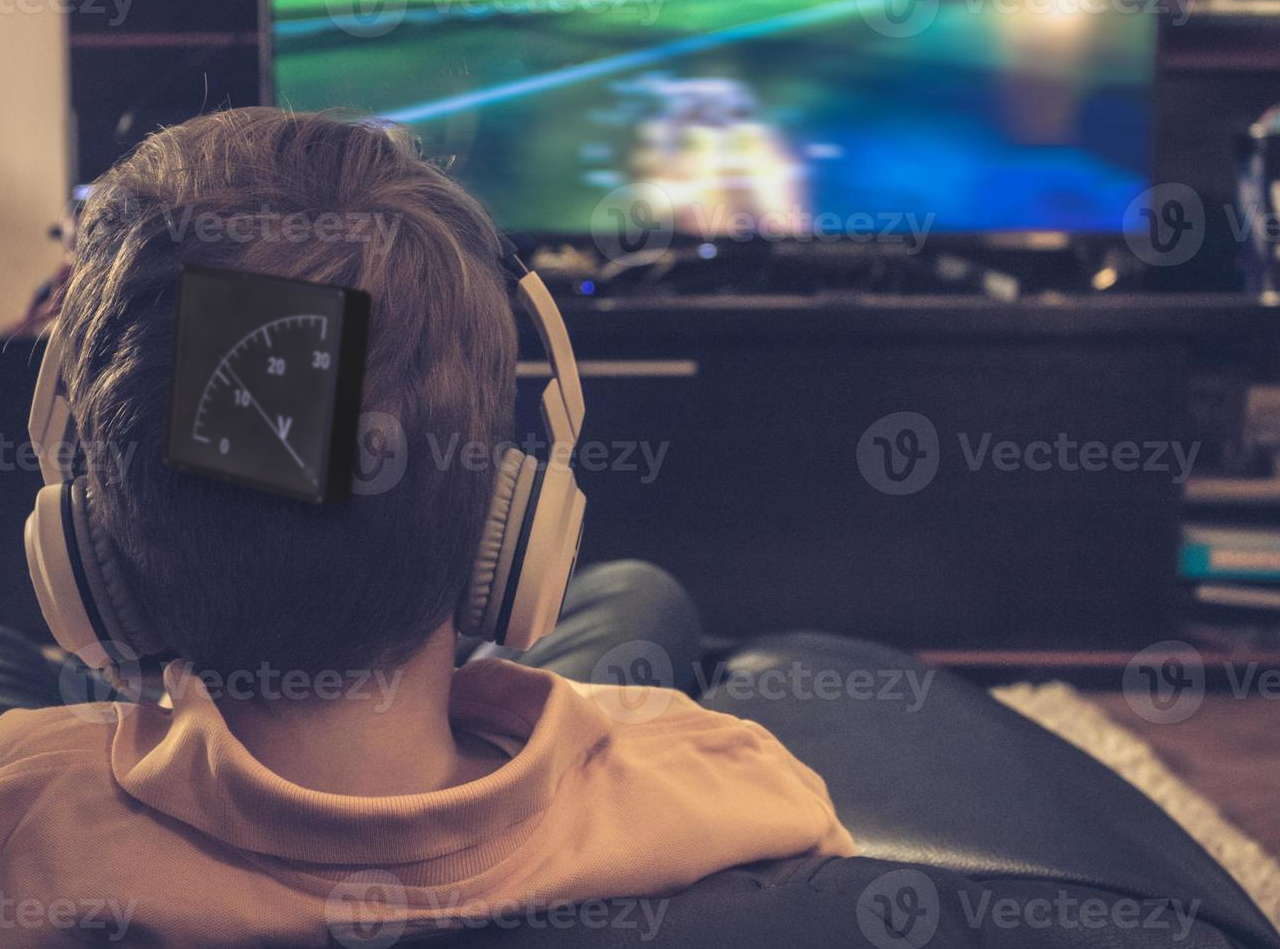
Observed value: 12; V
